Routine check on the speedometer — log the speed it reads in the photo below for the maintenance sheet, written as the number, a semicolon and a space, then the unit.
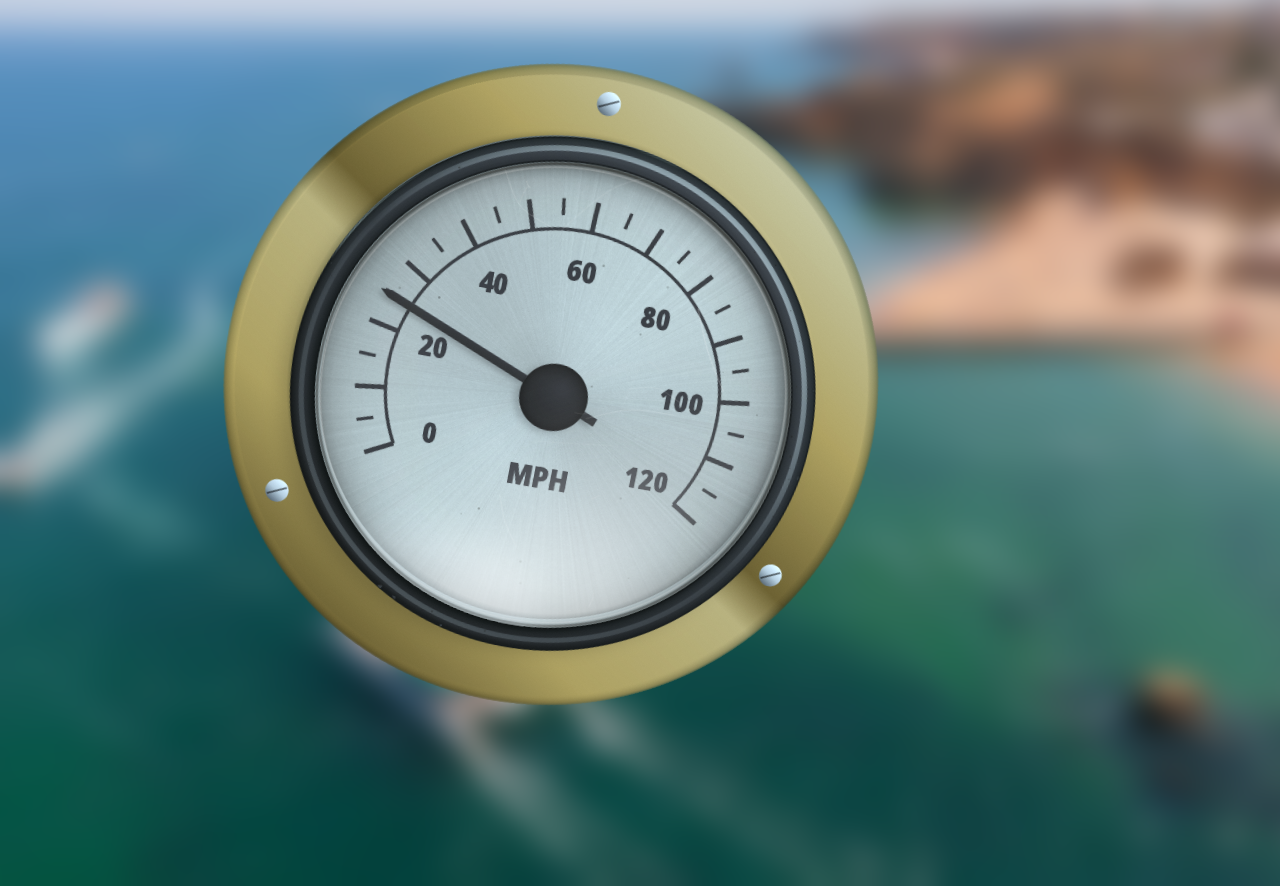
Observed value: 25; mph
